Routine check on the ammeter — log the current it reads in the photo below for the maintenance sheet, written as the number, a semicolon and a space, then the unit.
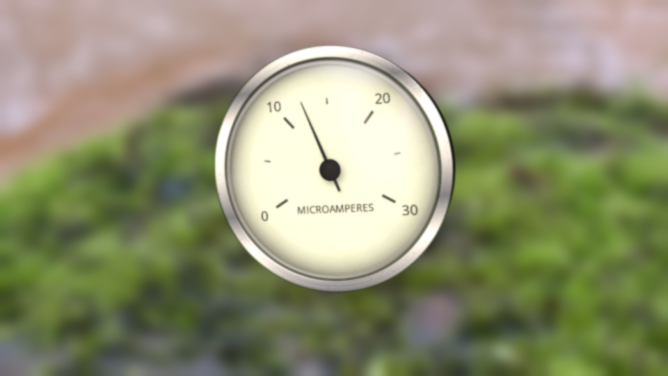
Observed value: 12.5; µA
